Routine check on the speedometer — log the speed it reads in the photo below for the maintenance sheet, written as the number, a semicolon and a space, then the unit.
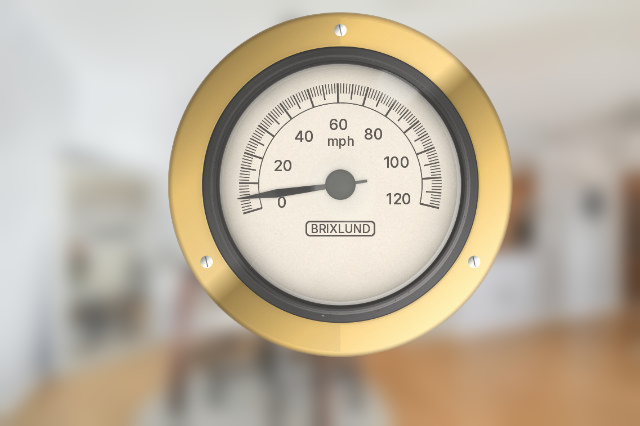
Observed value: 5; mph
